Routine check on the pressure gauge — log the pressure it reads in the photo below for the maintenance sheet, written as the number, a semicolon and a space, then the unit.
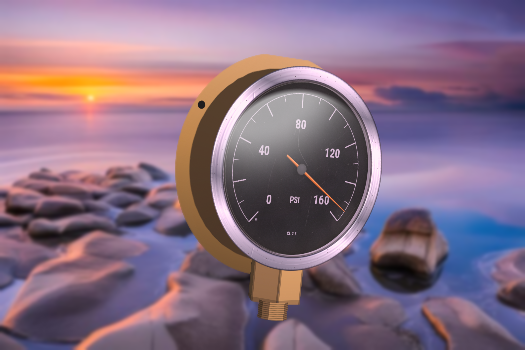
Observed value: 155; psi
